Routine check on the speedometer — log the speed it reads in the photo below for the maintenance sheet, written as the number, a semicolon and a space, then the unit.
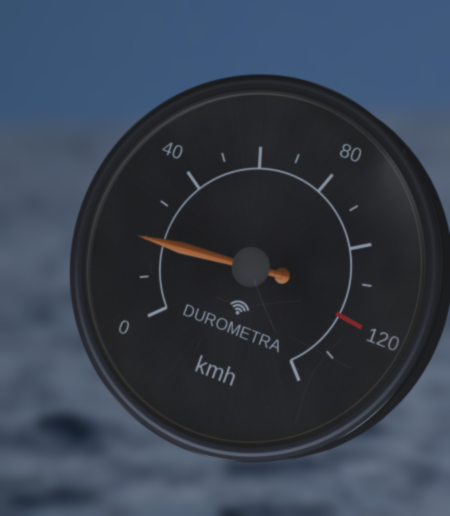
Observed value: 20; km/h
